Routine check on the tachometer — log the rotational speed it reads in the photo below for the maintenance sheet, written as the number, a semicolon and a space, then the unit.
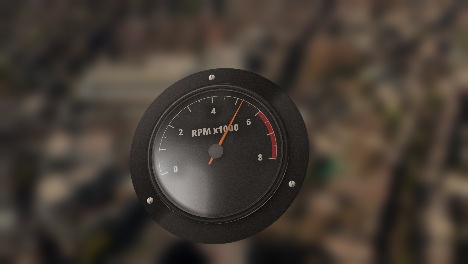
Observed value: 5250; rpm
